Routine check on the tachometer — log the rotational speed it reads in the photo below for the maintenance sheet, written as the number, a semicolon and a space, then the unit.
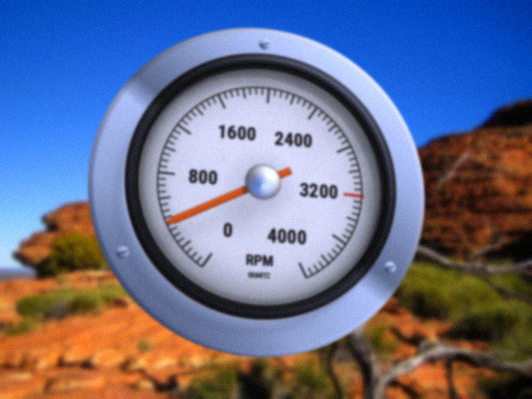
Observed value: 400; rpm
